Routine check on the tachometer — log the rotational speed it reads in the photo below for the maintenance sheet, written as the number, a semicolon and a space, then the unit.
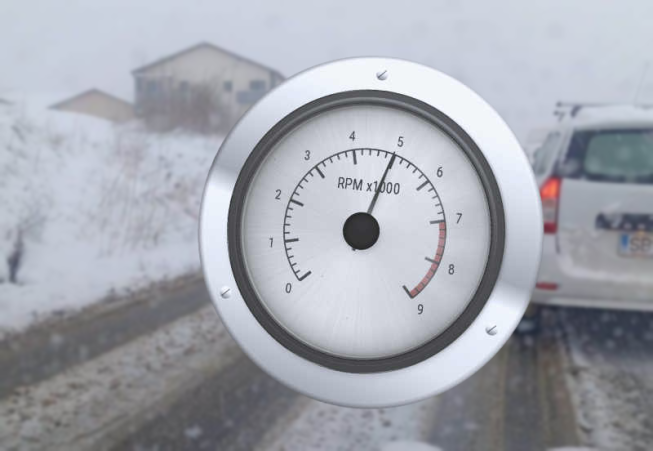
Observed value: 5000; rpm
